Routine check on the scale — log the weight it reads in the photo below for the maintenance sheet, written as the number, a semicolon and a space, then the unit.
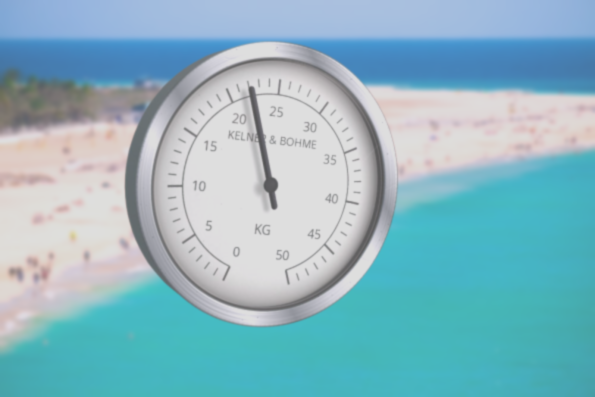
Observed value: 22; kg
